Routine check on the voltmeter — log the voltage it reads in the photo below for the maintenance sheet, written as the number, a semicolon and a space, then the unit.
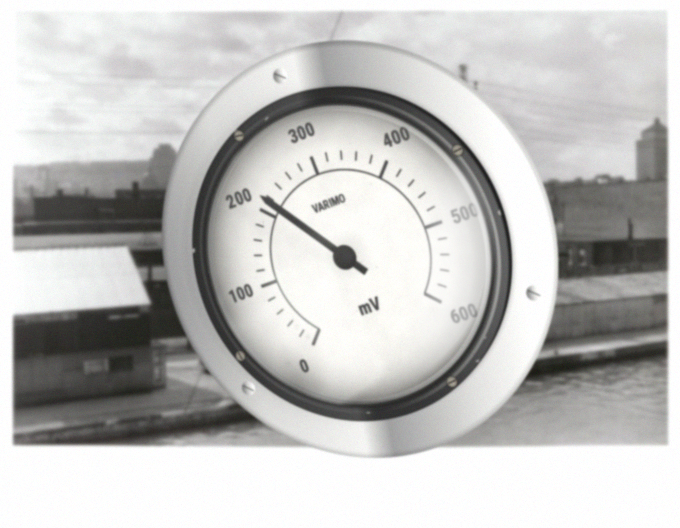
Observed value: 220; mV
